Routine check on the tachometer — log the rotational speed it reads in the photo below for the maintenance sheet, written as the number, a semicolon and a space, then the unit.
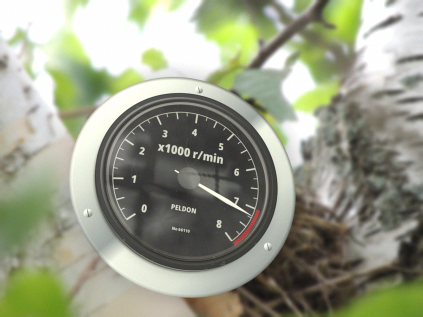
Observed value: 7250; rpm
